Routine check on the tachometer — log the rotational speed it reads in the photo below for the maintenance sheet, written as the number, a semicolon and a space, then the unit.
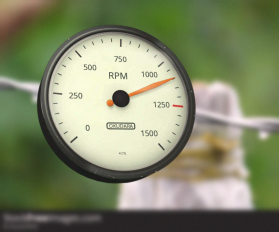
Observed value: 1100; rpm
